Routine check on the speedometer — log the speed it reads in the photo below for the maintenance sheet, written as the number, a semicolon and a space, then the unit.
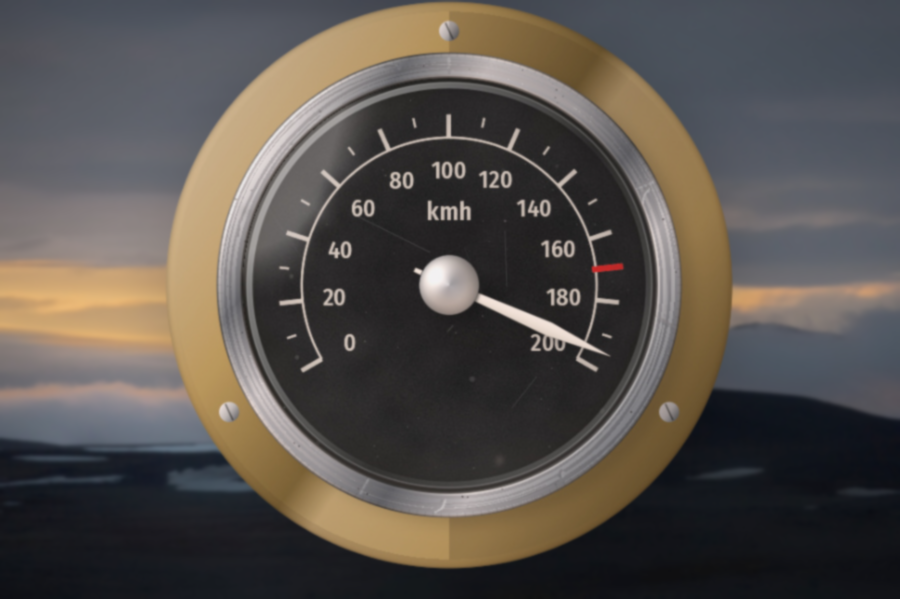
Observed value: 195; km/h
